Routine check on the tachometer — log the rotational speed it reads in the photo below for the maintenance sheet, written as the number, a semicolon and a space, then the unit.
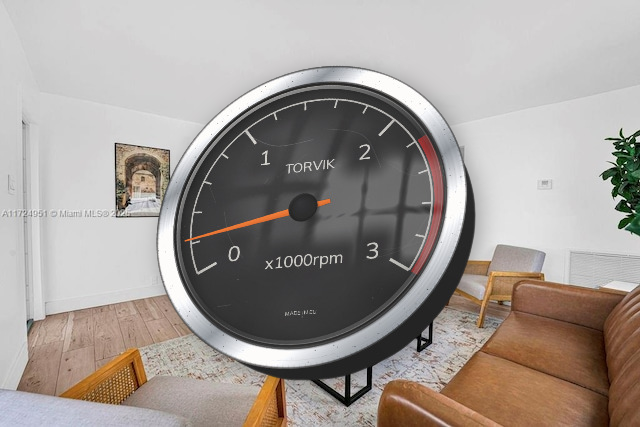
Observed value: 200; rpm
